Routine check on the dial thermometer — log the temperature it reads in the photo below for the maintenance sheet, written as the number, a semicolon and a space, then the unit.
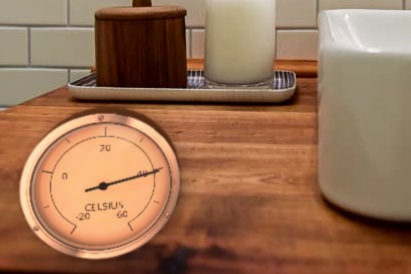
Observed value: 40; °C
